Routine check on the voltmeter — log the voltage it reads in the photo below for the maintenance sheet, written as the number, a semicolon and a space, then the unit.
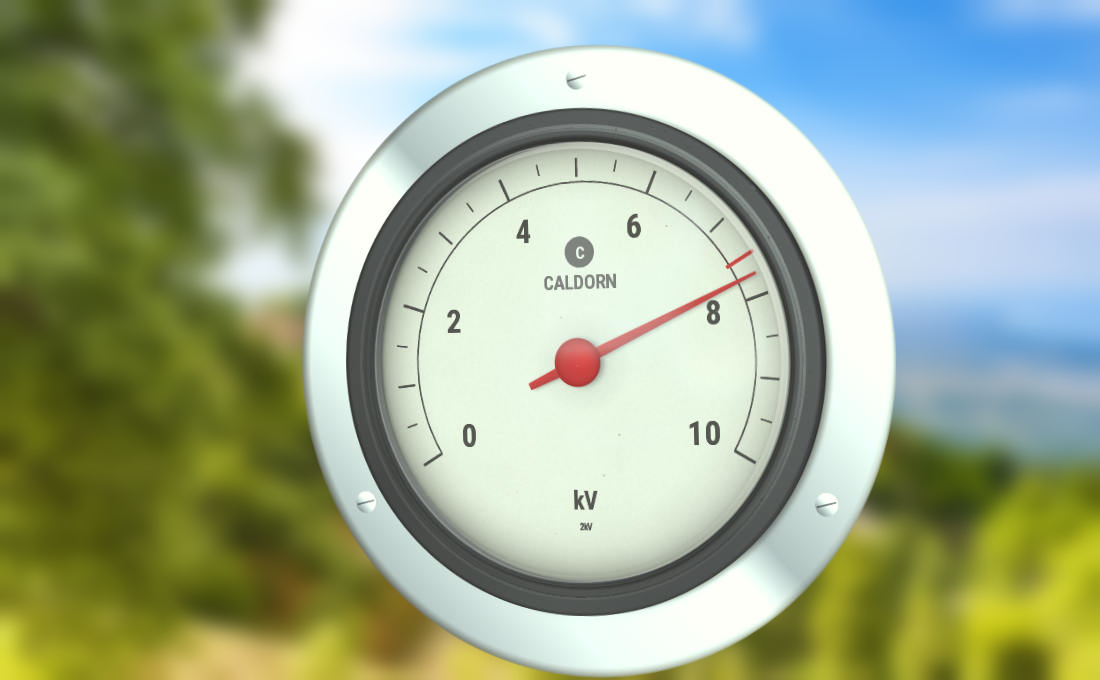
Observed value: 7.75; kV
